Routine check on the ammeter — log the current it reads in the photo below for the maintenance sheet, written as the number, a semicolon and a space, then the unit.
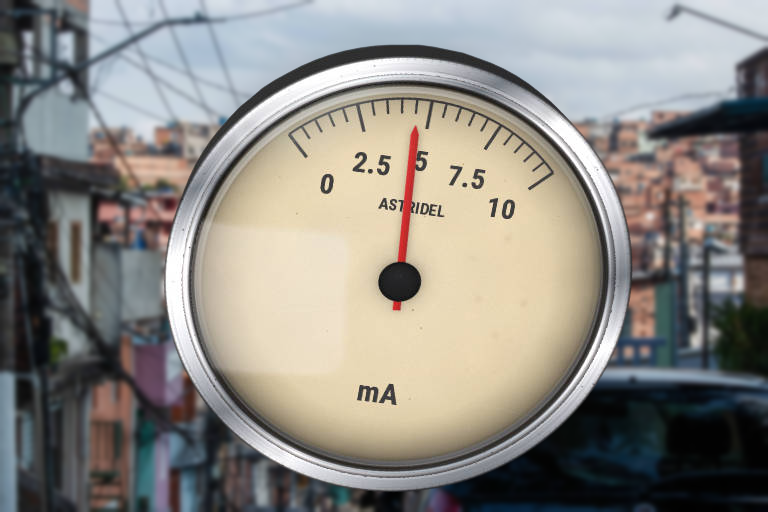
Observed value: 4.5; mA
